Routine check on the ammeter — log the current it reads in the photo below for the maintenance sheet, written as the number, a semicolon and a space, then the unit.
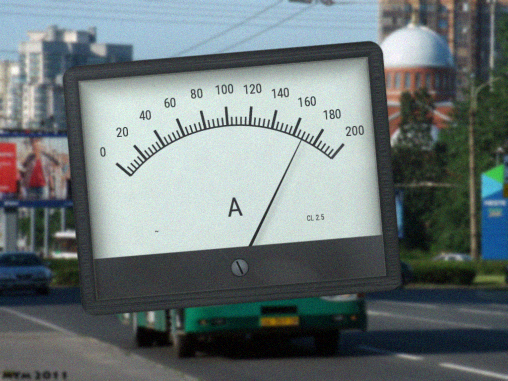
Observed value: 168; A
